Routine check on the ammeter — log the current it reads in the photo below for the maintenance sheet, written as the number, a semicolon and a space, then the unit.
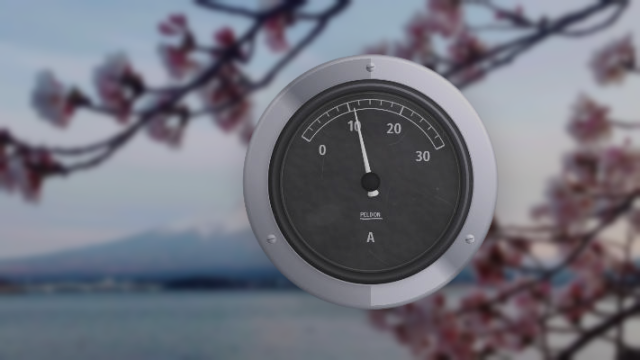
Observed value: 11; A
